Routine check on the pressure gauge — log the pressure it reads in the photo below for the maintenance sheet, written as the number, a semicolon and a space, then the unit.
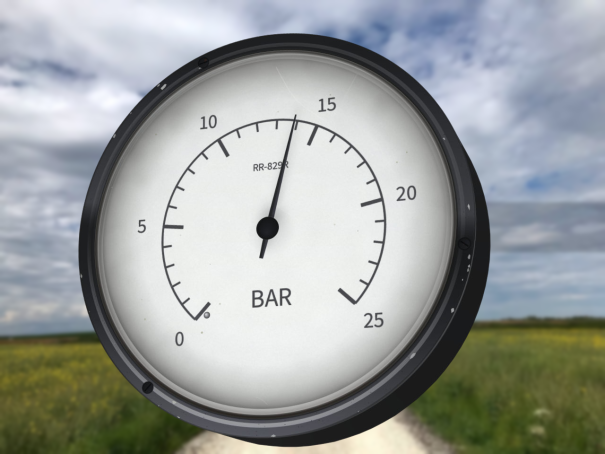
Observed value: 14; bar
